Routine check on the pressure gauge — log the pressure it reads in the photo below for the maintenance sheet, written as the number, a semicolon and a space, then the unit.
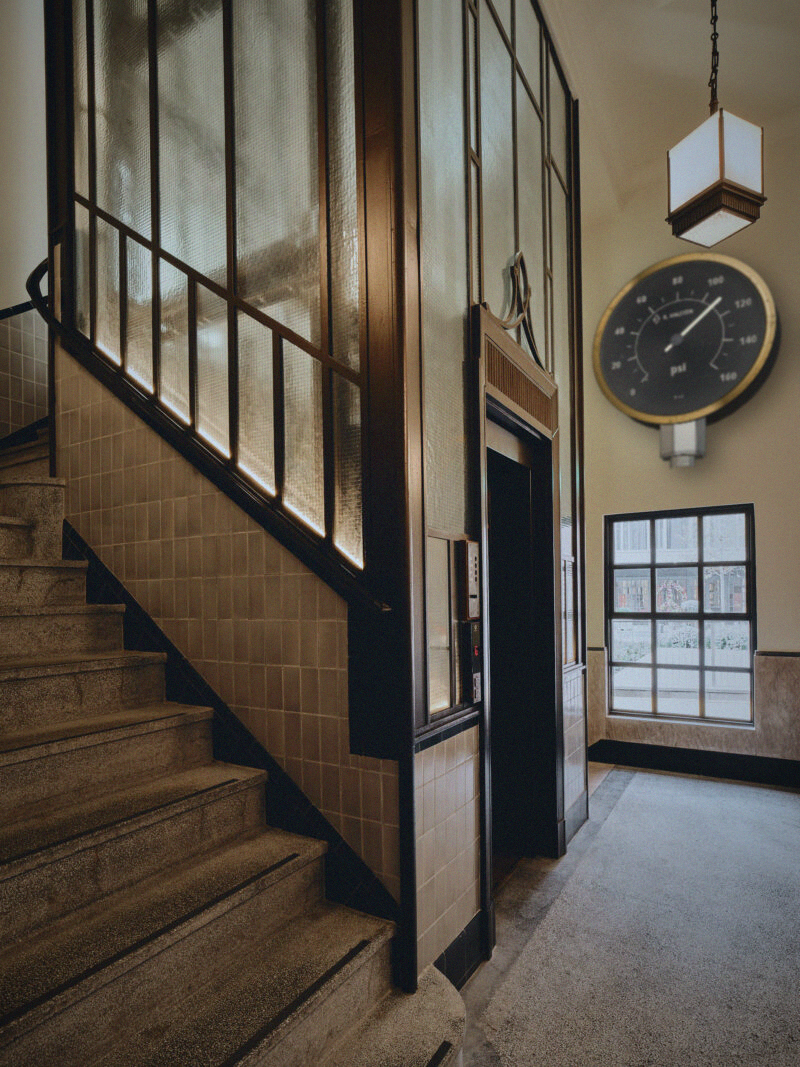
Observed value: 110; psi
